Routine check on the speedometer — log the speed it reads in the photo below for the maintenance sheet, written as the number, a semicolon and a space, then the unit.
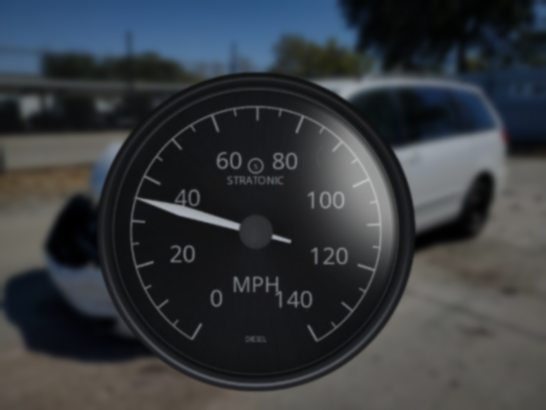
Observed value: 35; mph
